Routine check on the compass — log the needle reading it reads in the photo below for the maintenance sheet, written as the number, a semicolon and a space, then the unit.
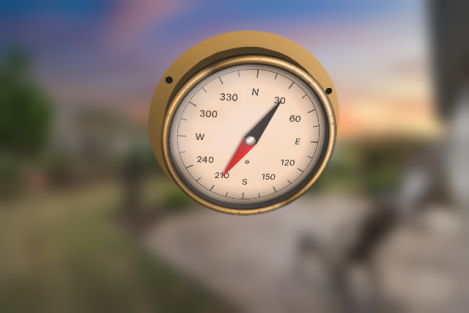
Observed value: 210; °
